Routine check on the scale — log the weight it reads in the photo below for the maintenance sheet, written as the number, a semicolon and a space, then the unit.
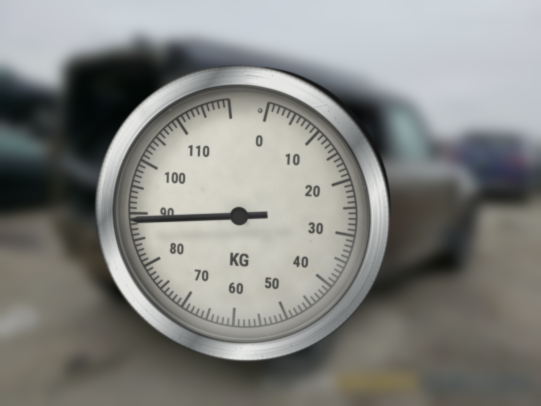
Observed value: 89; kg
